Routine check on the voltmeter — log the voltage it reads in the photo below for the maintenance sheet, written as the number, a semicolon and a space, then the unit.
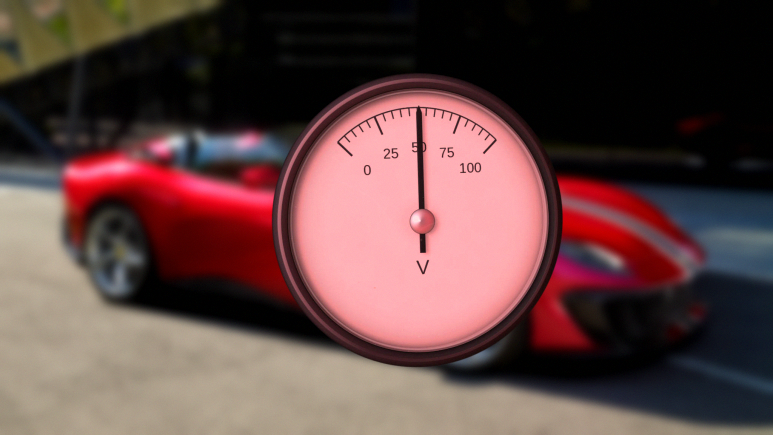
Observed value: 50; V
